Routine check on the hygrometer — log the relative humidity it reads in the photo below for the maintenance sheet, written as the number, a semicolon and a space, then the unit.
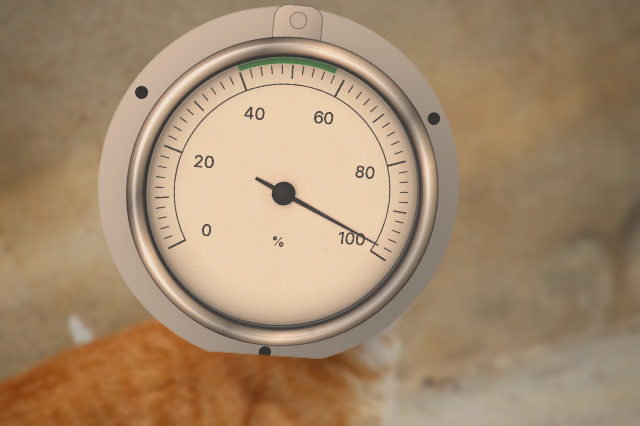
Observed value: 98; %
